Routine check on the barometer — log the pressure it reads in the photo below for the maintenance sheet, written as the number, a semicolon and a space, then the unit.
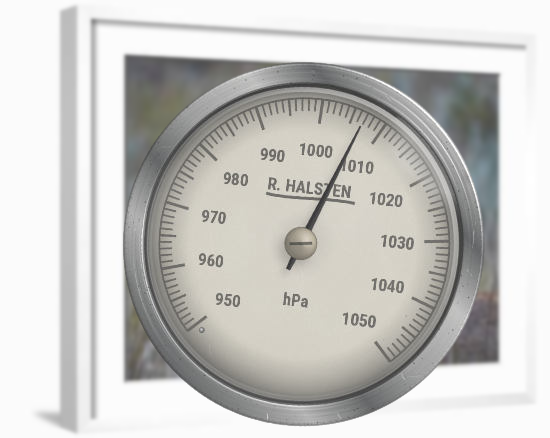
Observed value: 1007; hPa
